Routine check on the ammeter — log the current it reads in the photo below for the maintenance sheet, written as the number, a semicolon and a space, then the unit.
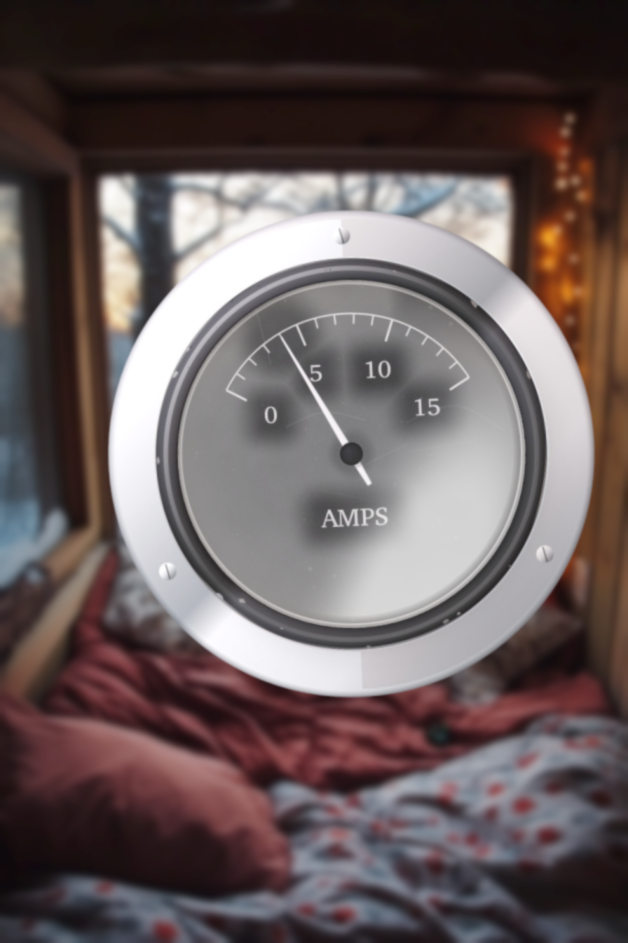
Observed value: 4; A
